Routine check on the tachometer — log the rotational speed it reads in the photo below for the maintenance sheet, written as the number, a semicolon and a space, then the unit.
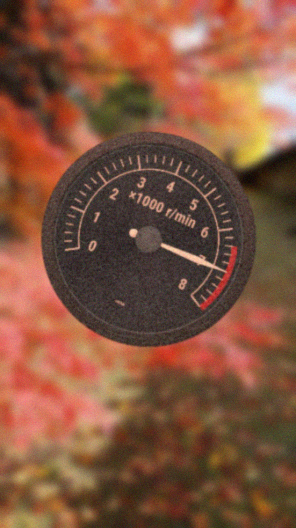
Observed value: 7000; rpm
